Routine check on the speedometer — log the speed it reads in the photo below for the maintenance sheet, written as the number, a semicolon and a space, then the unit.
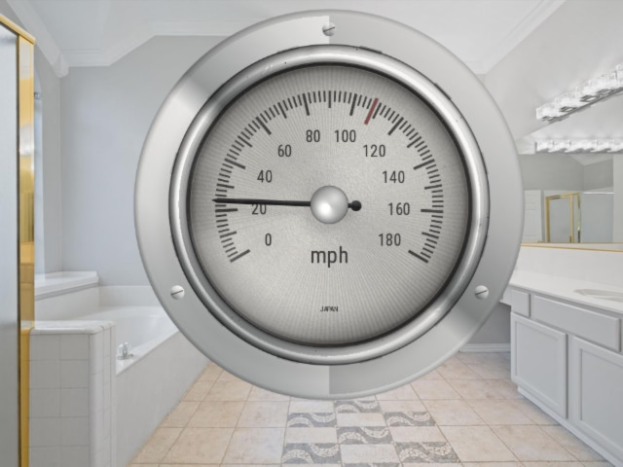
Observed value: 24; mph
